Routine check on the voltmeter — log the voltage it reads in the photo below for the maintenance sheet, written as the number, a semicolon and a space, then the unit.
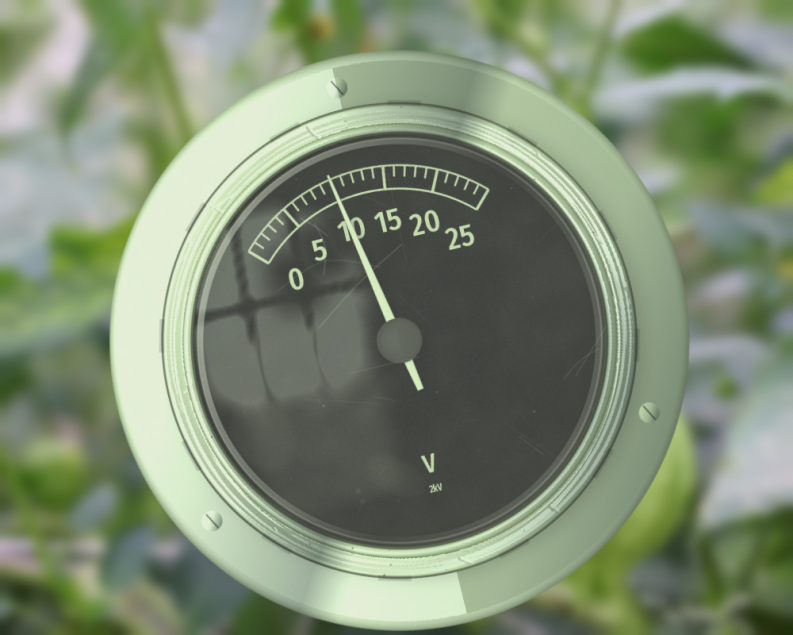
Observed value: 10; V
